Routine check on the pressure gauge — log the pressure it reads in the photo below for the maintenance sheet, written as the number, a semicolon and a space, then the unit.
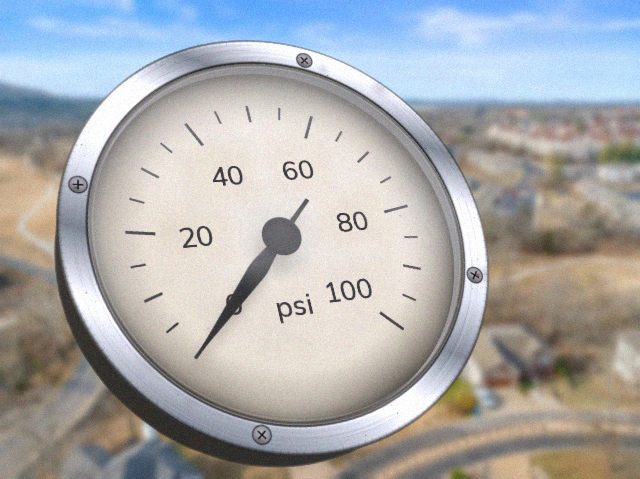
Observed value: 0; psi
